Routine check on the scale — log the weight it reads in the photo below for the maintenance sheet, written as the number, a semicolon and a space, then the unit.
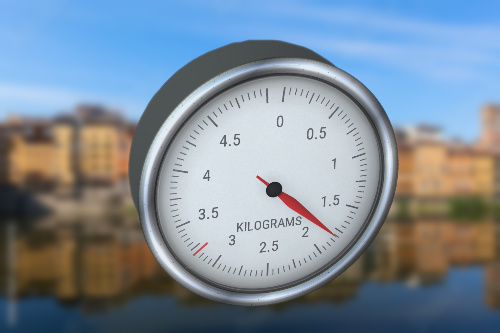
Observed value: 1.8; kg
